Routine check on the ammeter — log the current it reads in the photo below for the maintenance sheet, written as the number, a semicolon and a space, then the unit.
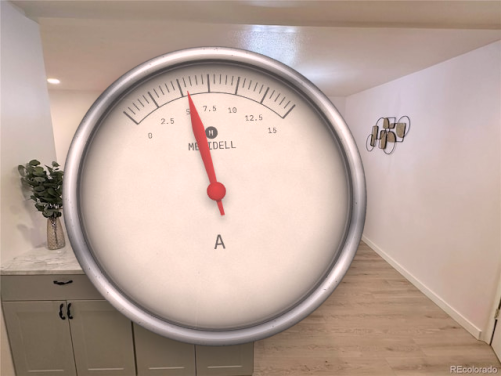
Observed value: 5.5; A
